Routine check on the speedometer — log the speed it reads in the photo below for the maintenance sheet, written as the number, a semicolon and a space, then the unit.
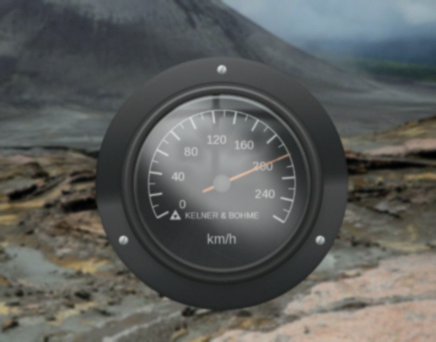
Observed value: 200; km/h
